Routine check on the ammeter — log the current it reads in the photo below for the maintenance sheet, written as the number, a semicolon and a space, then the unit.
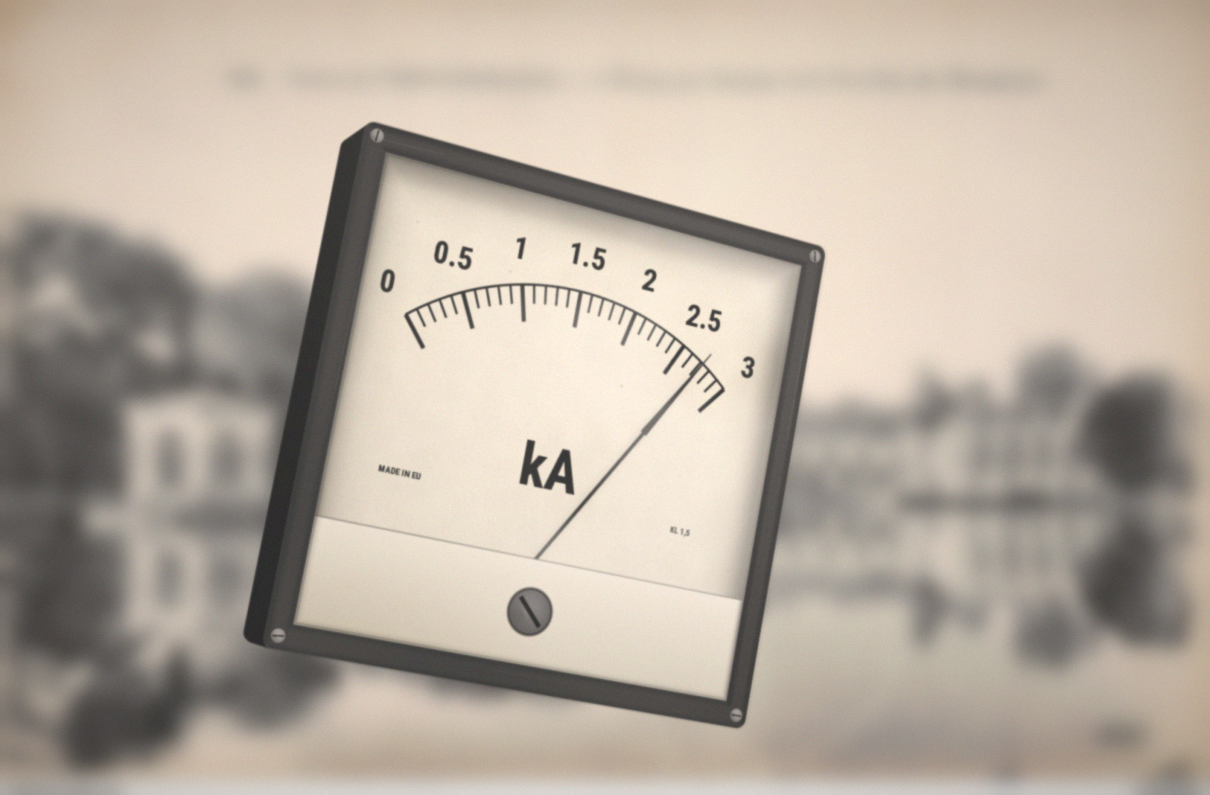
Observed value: 2.7; kA
